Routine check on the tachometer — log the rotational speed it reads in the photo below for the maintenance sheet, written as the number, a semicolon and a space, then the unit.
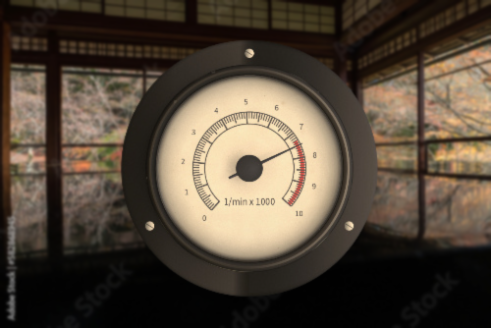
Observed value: 7500; rpm
